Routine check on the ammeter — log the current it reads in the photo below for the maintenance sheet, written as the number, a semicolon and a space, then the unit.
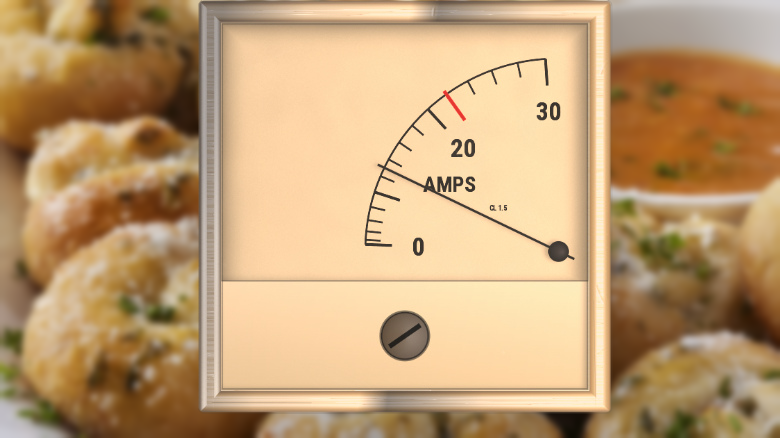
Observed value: 13; A
